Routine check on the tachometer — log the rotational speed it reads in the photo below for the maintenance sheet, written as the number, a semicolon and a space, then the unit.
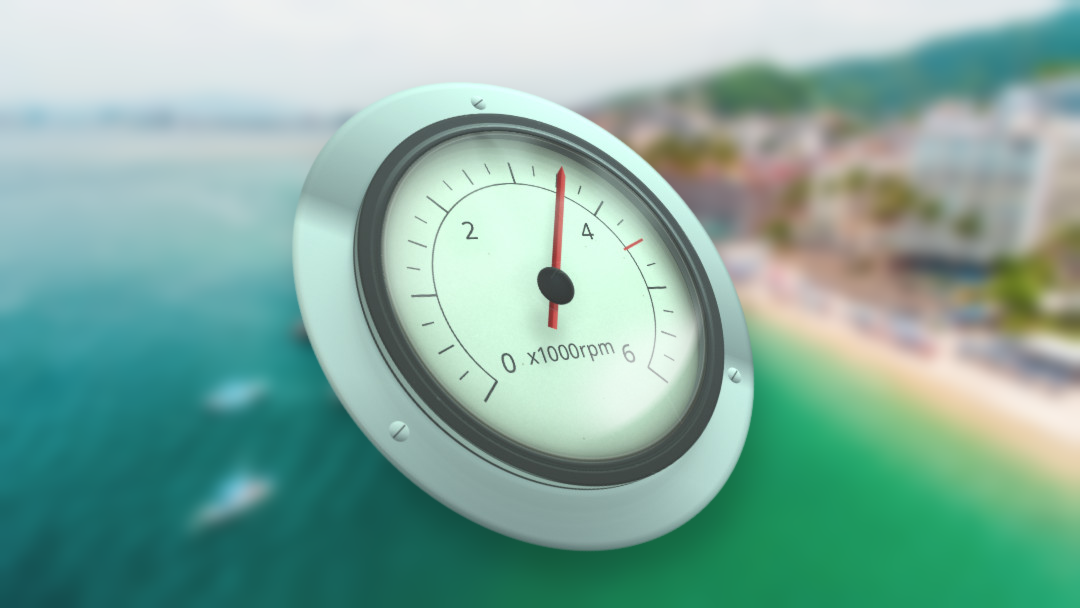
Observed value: 3500; rpm
